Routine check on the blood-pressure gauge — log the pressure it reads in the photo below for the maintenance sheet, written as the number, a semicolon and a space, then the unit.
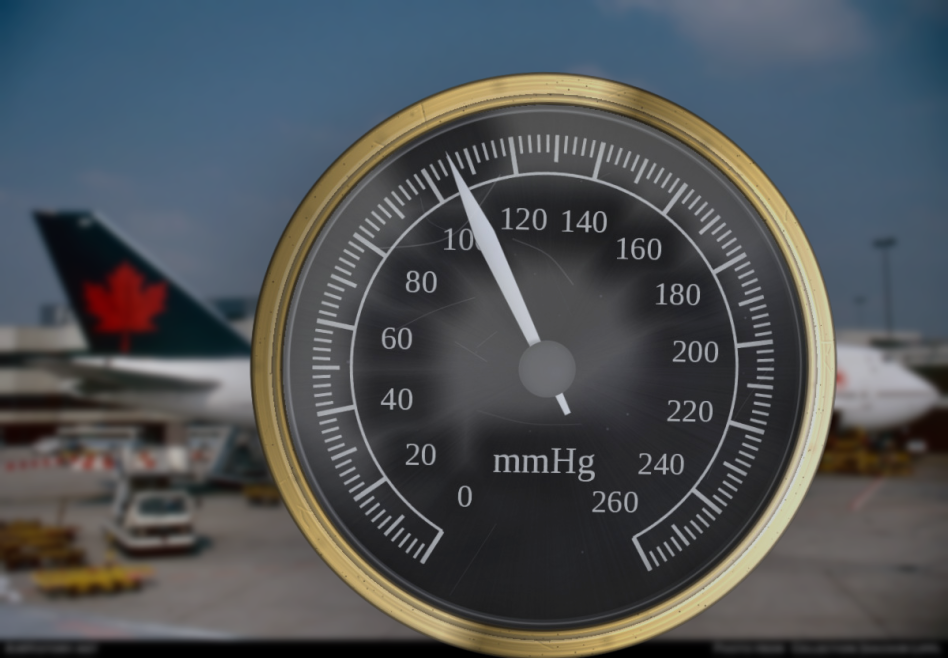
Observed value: 106; mmHg
